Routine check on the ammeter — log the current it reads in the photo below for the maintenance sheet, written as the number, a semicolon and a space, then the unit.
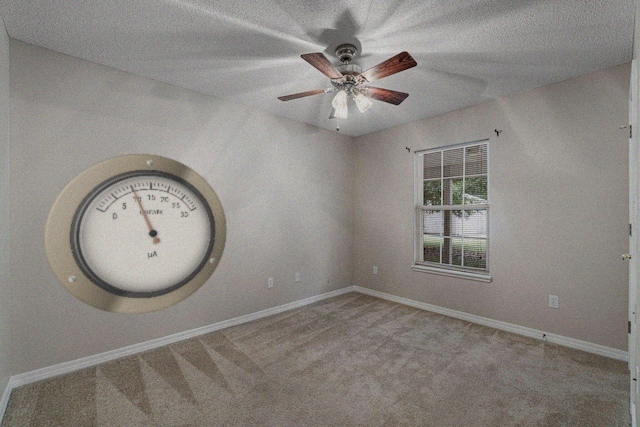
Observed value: 10; µA
